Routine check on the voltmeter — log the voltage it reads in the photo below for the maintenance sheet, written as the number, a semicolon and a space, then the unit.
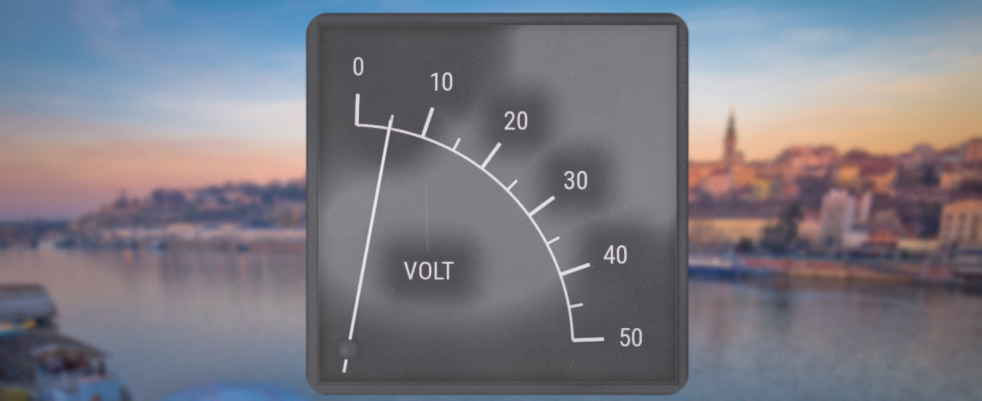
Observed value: 5; V
